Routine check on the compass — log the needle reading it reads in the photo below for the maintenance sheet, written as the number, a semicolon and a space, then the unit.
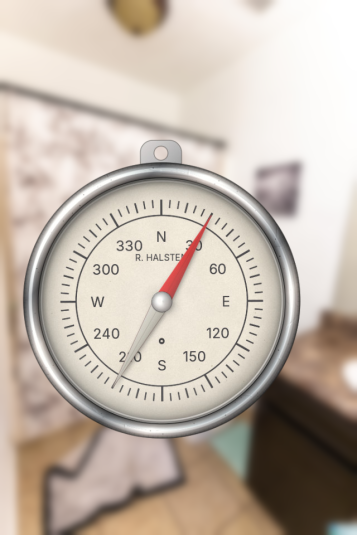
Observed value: 30; °
